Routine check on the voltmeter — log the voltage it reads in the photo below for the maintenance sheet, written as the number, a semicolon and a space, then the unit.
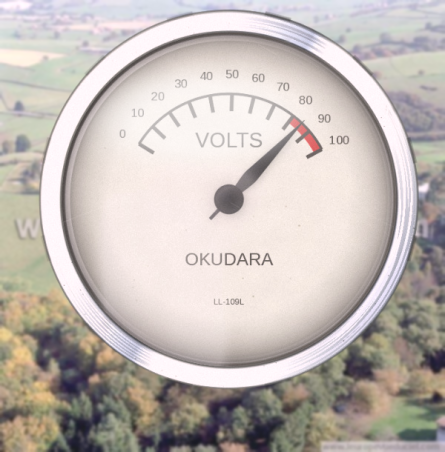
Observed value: 85; V
